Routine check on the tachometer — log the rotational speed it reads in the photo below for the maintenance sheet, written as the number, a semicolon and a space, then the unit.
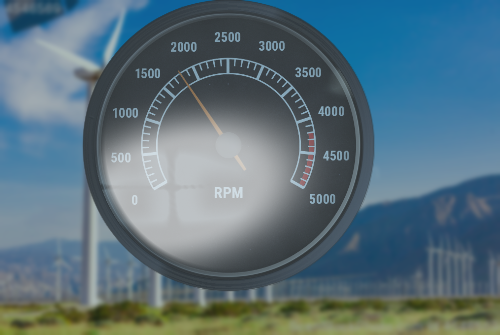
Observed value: 1800; rpm
